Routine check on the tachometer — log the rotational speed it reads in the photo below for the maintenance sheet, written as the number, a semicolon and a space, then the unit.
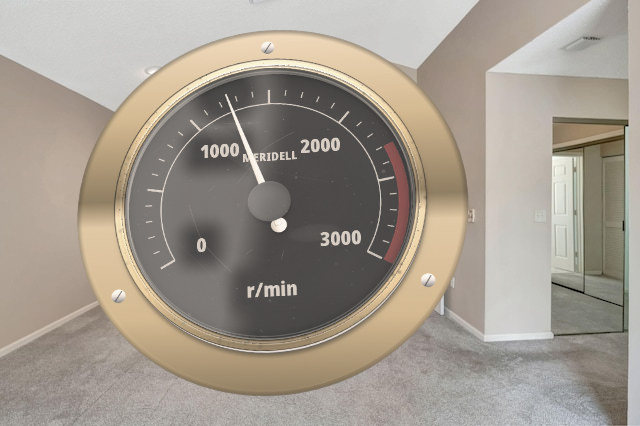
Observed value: 1250; rpm
